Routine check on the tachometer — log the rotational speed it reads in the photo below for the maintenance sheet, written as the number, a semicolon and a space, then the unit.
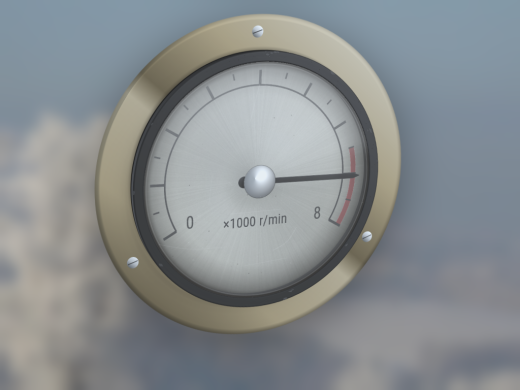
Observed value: 7000; rpm
